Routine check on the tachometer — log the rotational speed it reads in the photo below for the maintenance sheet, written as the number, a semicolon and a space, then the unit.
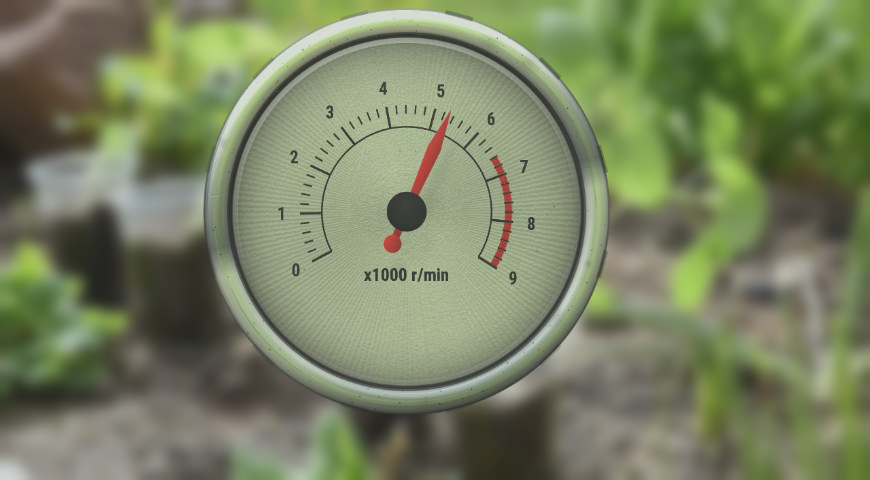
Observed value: 5300; rpm
